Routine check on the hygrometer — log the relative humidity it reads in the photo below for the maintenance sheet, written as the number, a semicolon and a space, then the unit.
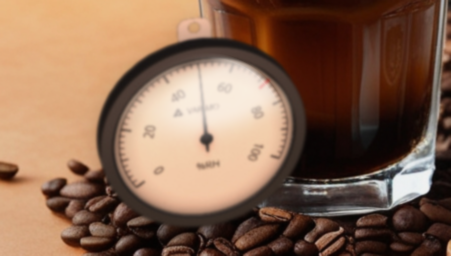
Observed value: 50; %
